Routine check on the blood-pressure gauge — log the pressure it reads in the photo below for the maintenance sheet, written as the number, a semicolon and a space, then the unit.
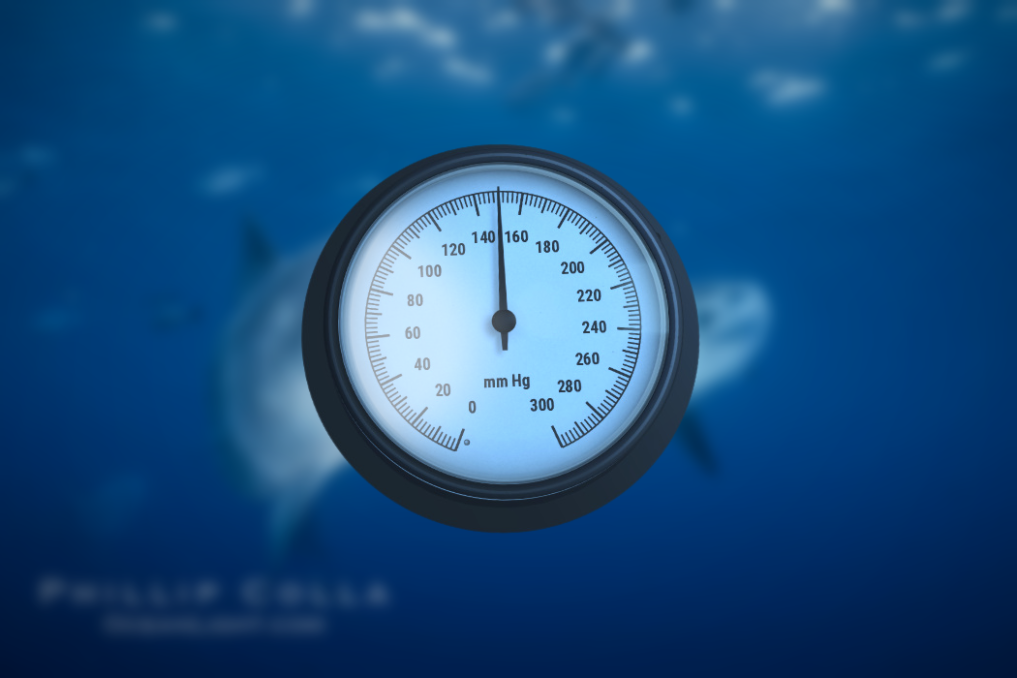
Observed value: 150; mmHg
